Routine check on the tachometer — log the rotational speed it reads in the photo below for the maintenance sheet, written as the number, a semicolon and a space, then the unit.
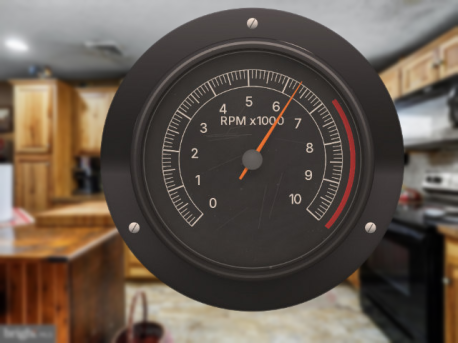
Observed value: 6300; rpm
